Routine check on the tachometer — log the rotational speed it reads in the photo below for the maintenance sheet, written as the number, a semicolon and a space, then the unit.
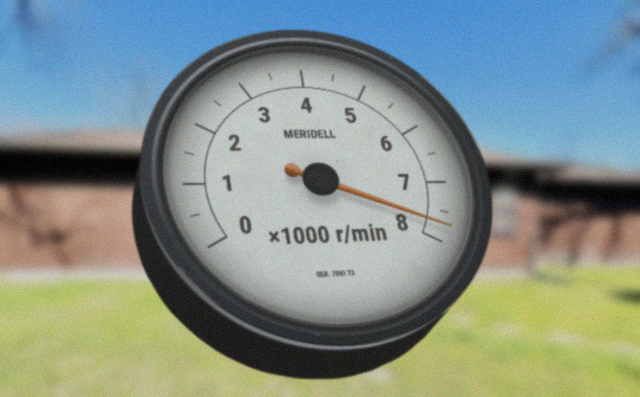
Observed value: 7750; rpm
